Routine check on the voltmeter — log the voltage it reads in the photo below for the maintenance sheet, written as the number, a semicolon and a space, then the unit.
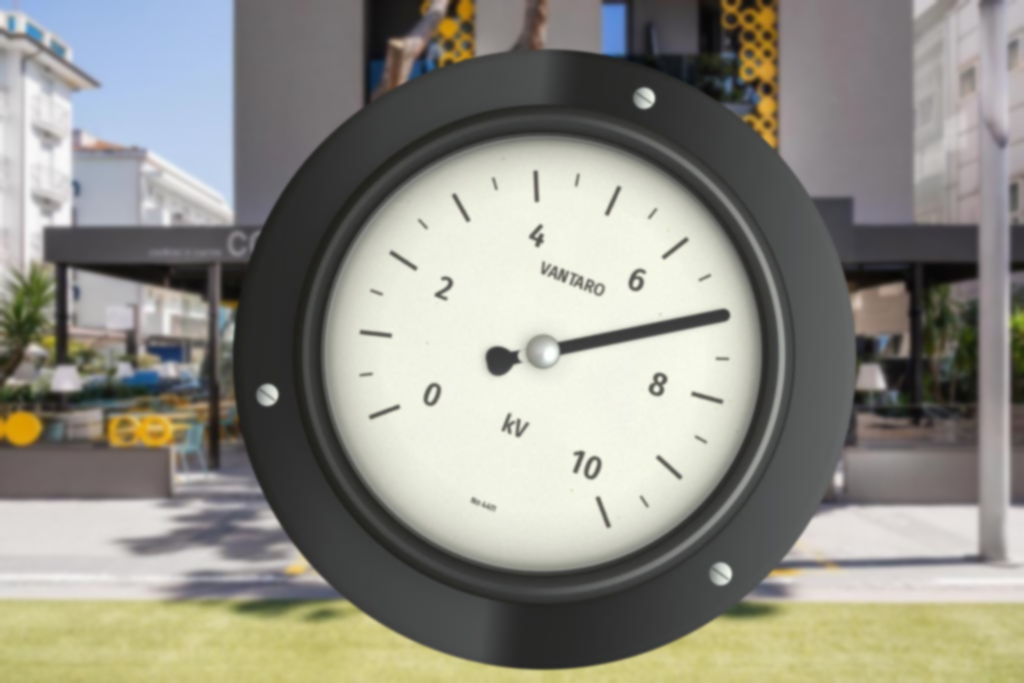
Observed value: 7; kV
